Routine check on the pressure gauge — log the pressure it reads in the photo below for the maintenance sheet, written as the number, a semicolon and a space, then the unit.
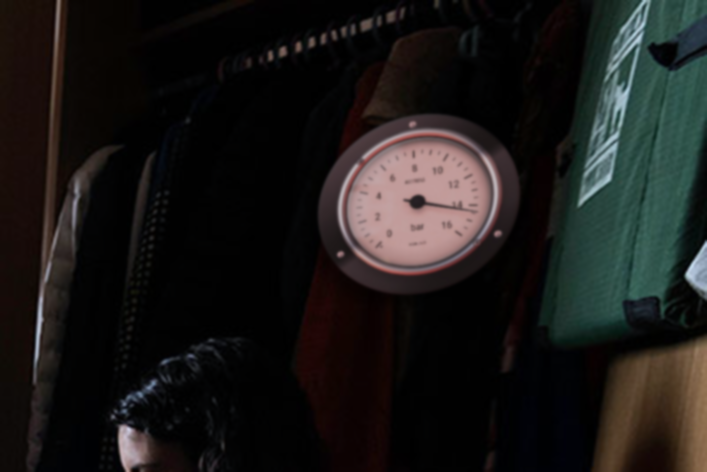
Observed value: 14.5; bar
